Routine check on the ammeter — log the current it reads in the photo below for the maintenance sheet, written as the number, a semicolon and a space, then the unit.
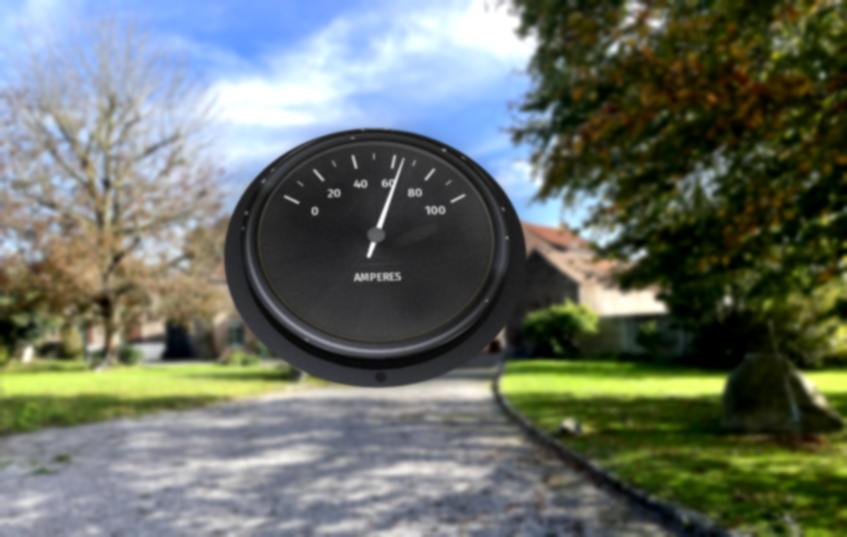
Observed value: 65; A
